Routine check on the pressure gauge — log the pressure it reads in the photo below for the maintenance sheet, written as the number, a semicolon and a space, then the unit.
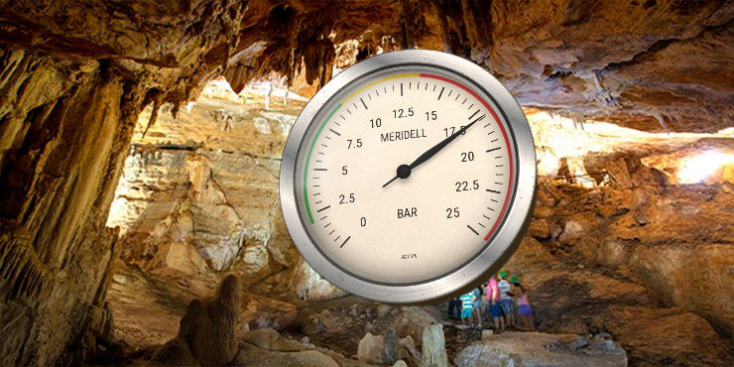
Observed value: 18; bar
